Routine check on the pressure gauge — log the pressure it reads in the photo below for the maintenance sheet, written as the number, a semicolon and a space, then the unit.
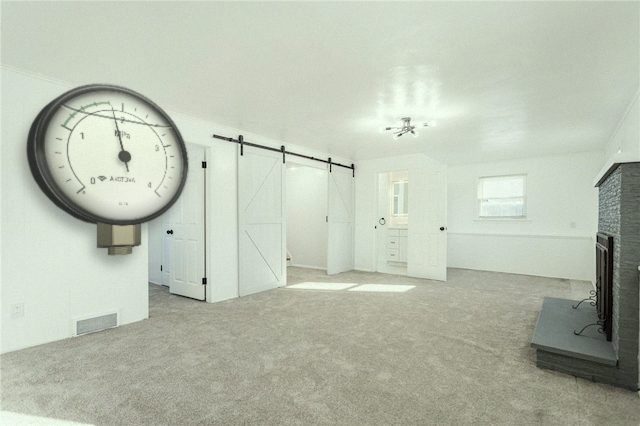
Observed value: 1.8; MPa
